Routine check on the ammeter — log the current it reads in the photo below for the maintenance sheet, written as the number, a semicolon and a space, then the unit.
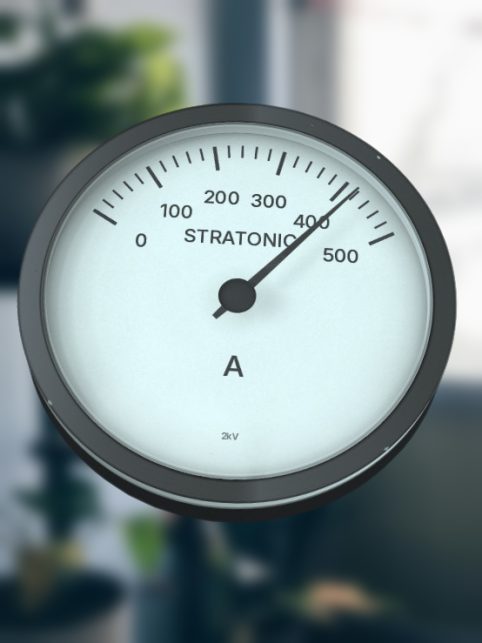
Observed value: 420; A
